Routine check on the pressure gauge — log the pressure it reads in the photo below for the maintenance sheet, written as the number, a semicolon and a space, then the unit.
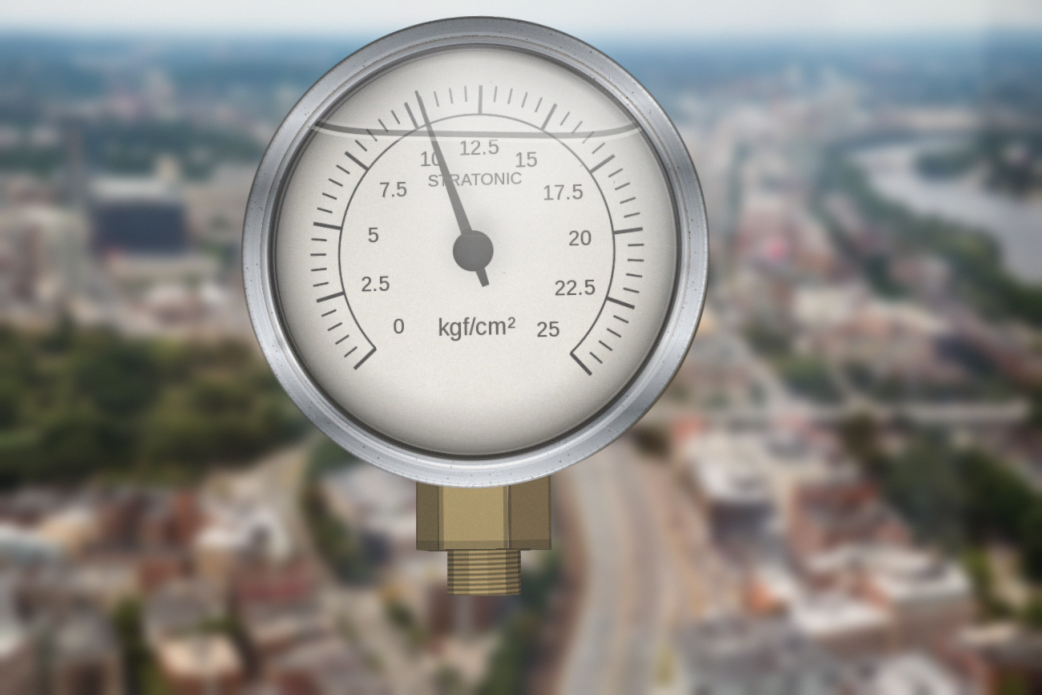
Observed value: 10.5; kg/cm²
